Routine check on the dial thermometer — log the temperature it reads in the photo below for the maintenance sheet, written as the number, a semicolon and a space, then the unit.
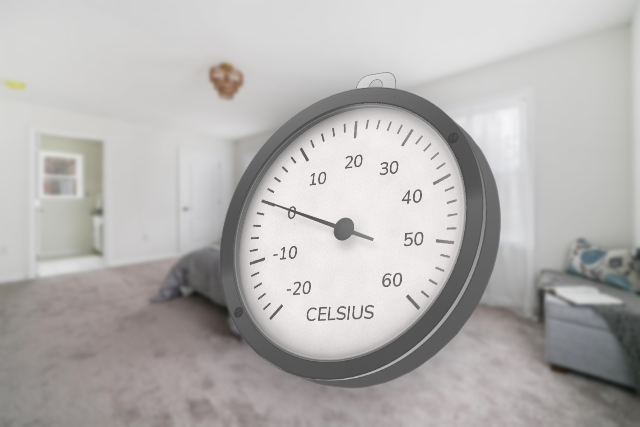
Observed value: 0; °C
